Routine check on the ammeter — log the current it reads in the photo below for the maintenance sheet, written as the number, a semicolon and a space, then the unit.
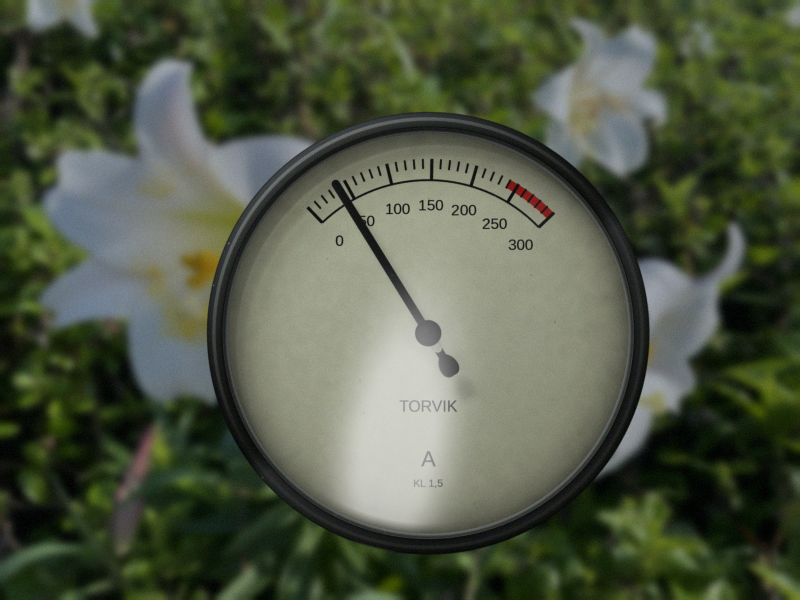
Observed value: 40; A
